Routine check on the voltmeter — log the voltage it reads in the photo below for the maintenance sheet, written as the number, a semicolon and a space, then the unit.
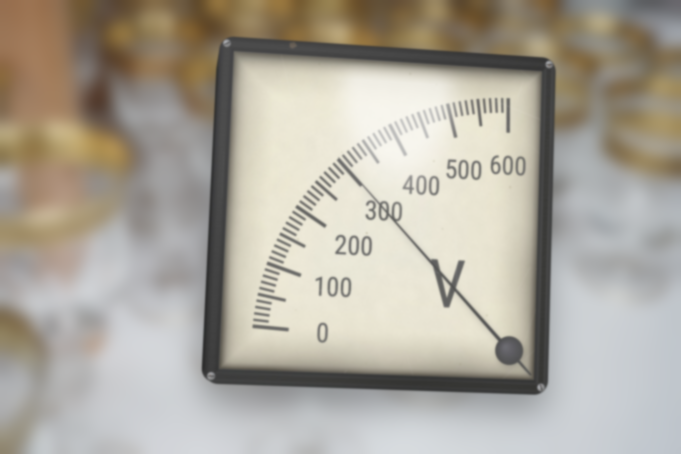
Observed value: 300; V
